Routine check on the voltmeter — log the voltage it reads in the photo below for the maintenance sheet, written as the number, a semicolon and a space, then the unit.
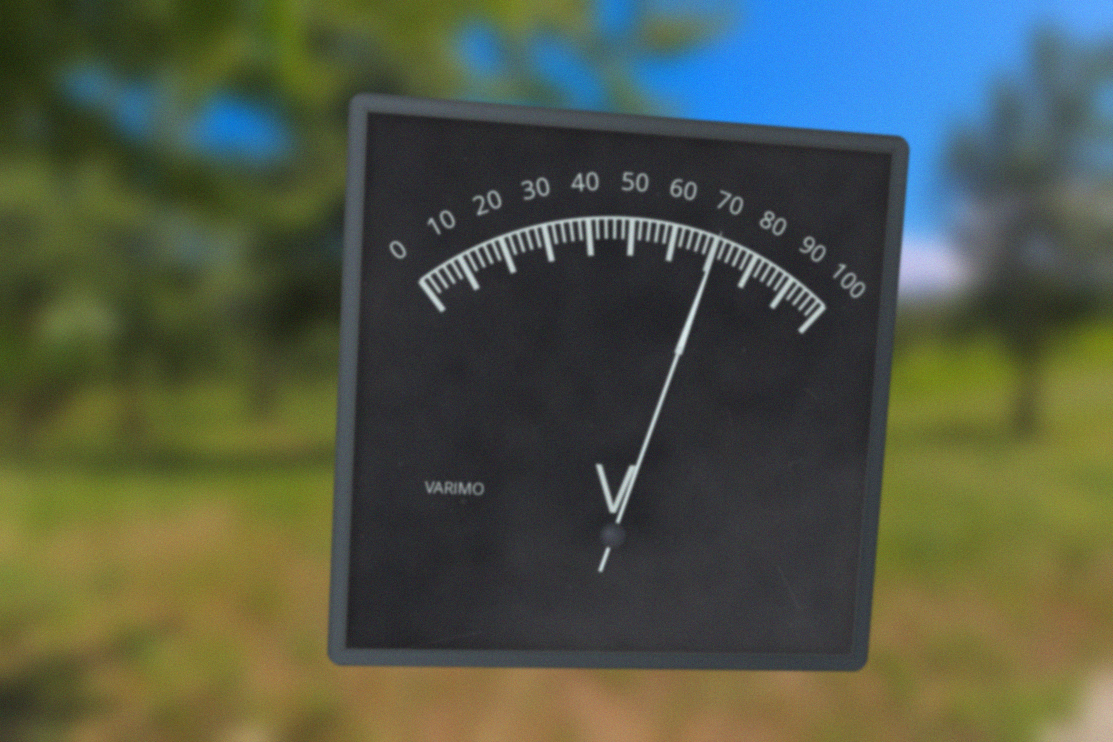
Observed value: 70; V
